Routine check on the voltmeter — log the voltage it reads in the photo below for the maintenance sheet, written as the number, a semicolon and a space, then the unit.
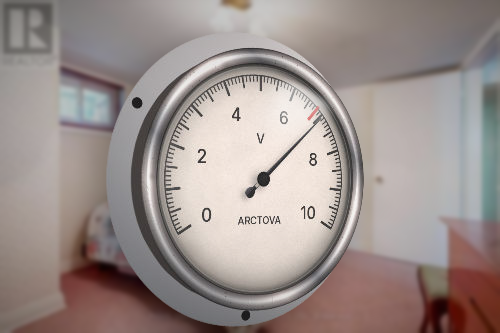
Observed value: 7; V
